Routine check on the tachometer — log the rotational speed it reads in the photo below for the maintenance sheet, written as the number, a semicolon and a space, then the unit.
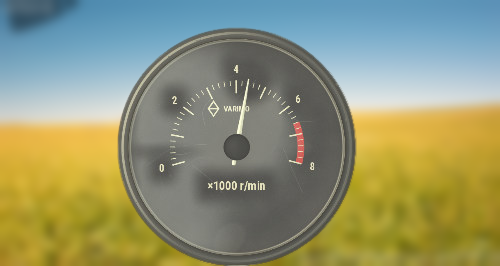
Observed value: 4400; rpm
